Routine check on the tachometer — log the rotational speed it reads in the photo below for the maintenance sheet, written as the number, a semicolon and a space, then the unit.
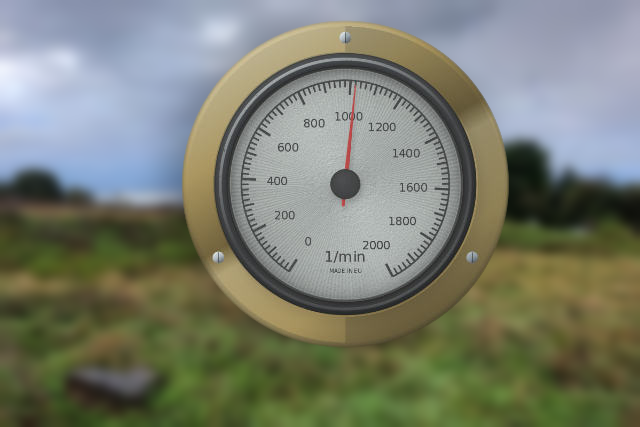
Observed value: 1020; rpm
